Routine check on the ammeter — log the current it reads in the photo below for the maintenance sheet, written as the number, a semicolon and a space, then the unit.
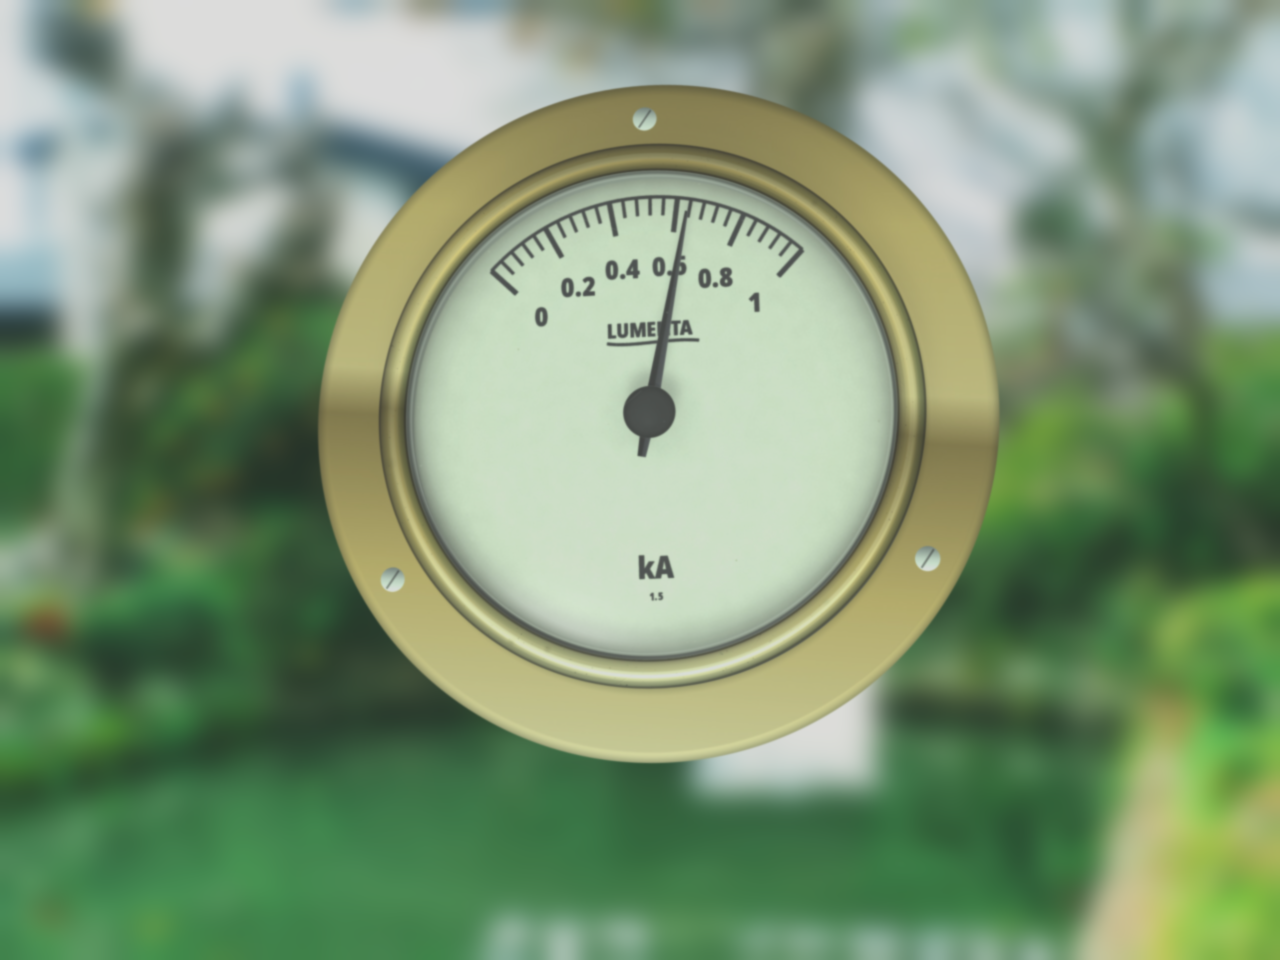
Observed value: 0.64; kA
